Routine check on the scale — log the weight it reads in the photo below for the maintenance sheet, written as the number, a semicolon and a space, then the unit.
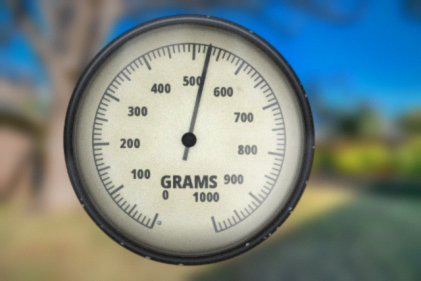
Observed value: 530; g
